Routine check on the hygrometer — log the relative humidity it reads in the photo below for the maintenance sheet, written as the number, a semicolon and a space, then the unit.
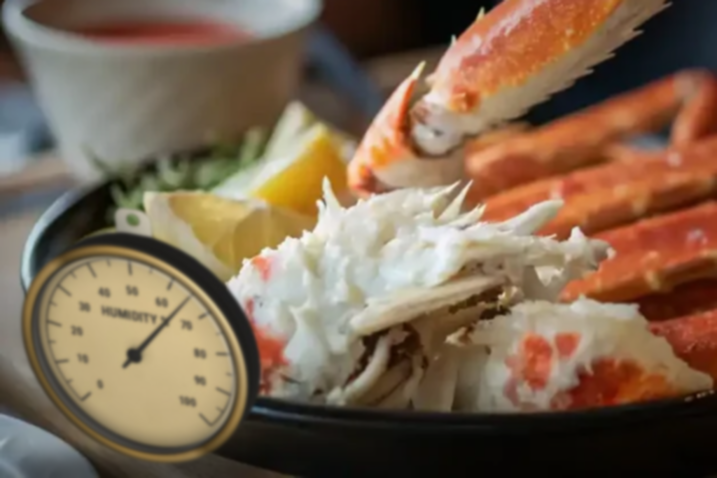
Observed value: 65; %
